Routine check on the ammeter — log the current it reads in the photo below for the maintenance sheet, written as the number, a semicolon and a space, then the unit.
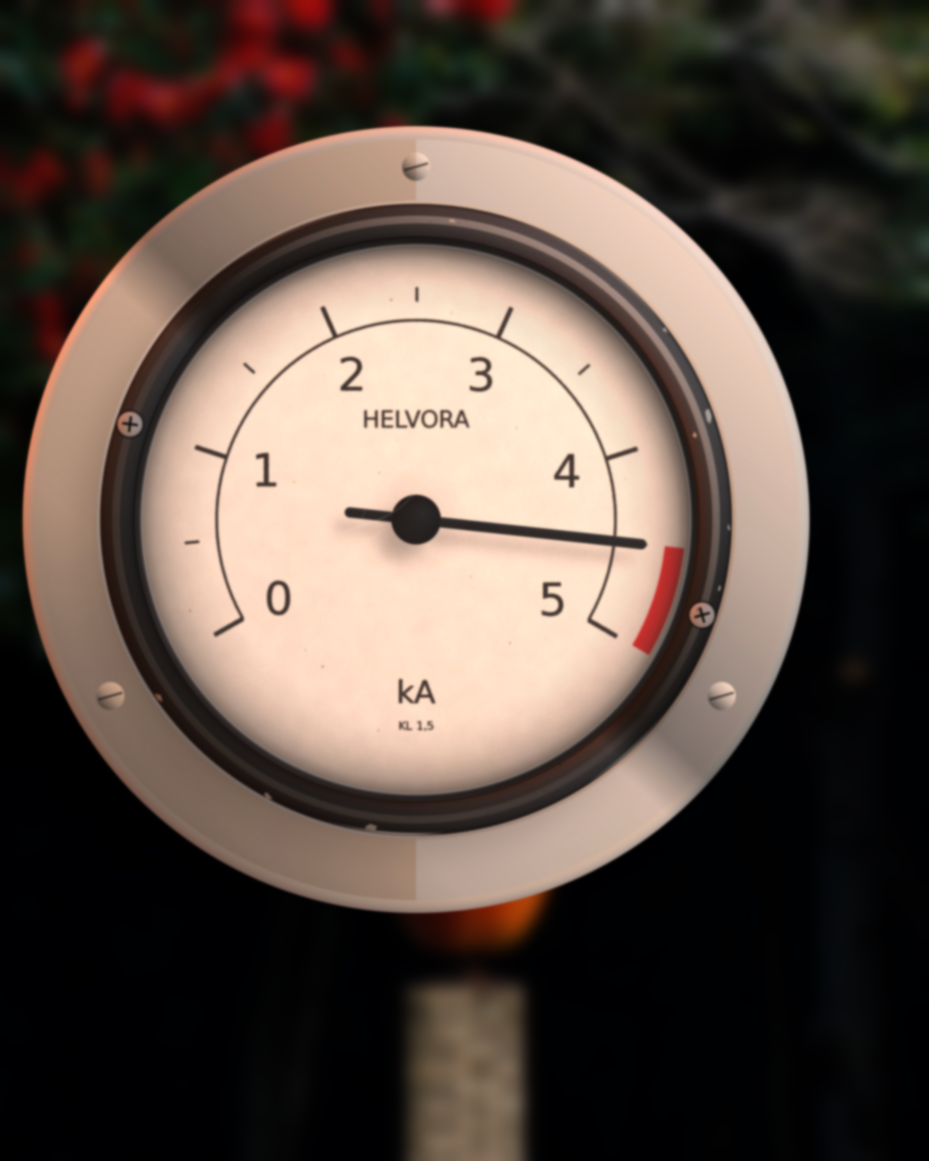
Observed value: 4.5; kA
